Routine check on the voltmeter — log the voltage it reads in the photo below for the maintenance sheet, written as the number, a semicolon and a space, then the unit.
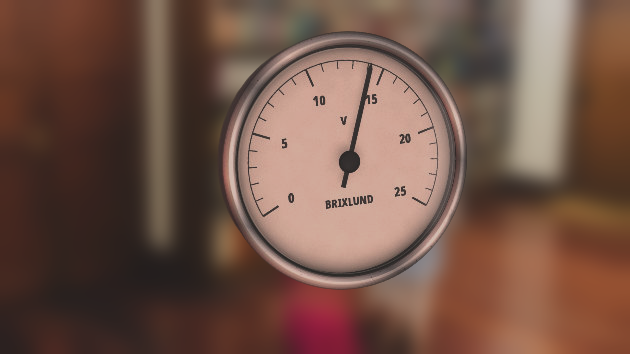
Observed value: 14; V
